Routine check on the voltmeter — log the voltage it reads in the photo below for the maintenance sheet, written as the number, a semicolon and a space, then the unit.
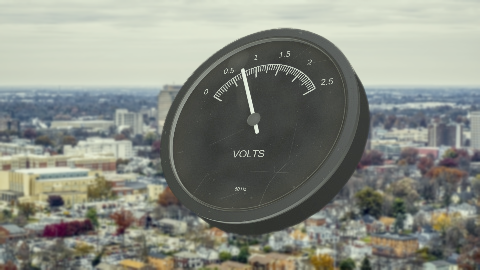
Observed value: 0.75; V
